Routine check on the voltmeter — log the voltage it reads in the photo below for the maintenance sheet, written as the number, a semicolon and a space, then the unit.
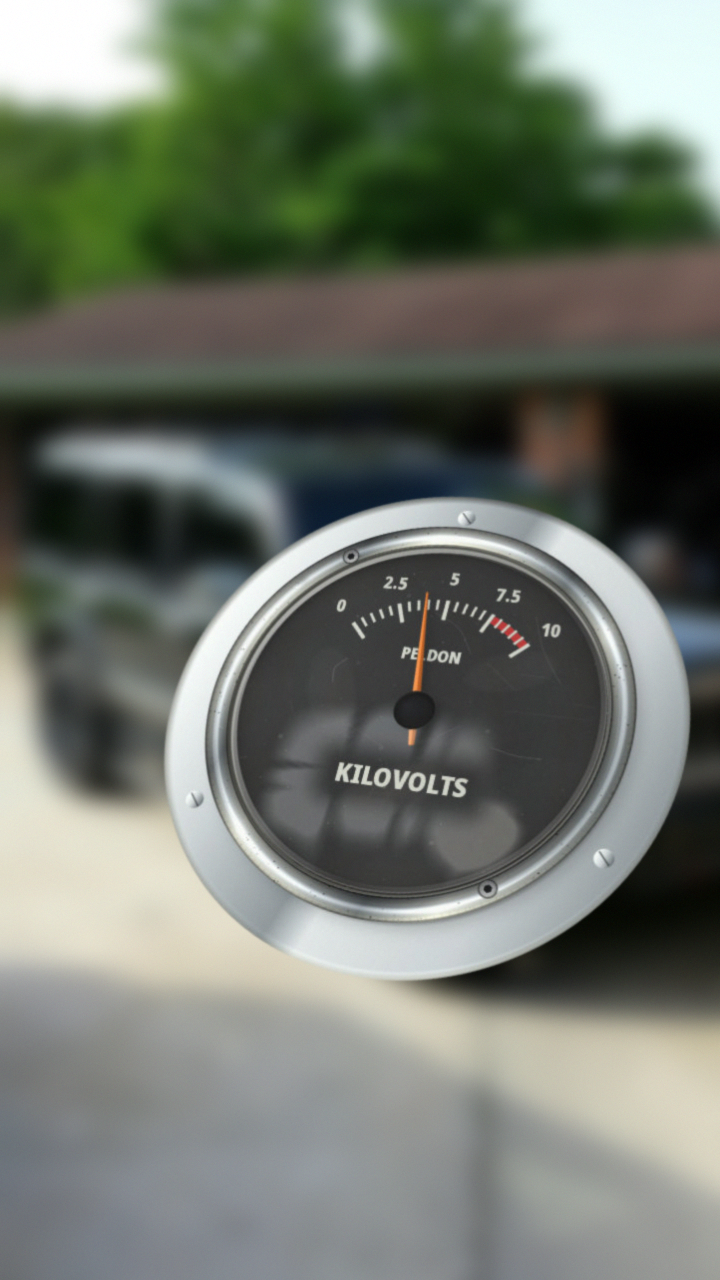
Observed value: 4; kV
